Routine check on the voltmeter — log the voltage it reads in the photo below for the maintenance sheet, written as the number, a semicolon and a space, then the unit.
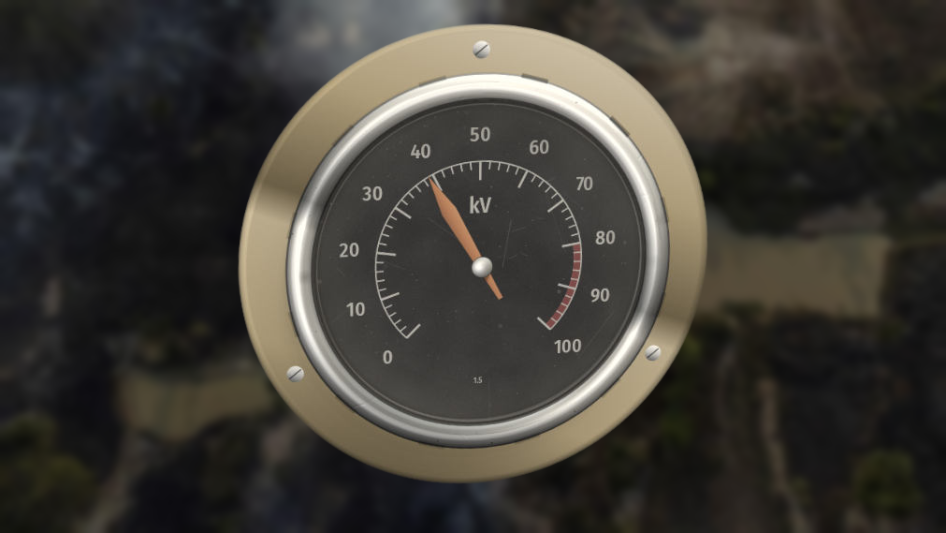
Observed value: 39; kV
